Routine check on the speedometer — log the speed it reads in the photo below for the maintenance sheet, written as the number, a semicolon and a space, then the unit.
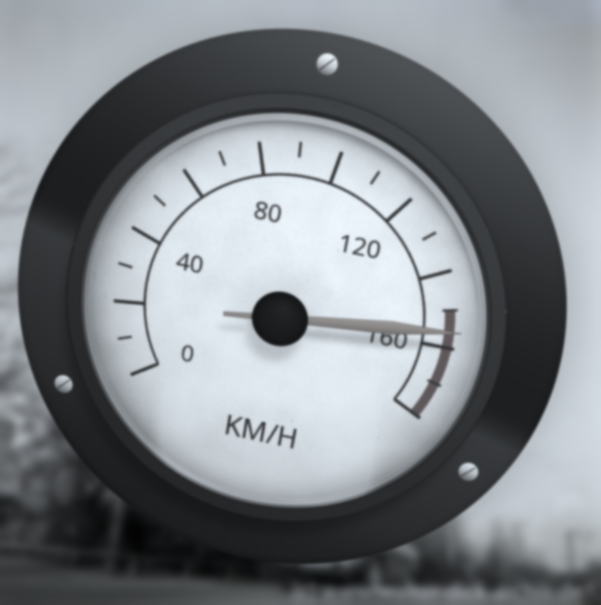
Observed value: 155; km/h
